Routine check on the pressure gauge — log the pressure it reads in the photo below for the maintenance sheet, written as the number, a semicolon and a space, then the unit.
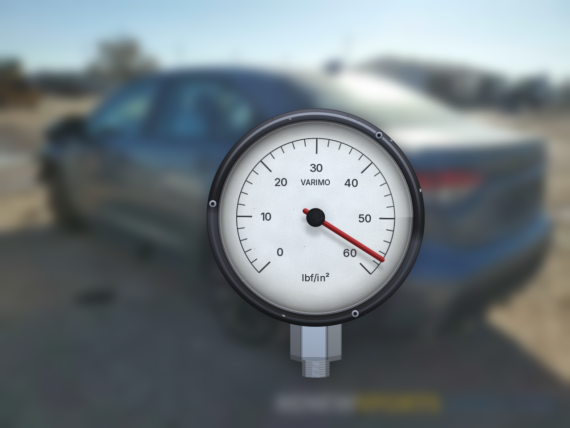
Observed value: 57; psi
